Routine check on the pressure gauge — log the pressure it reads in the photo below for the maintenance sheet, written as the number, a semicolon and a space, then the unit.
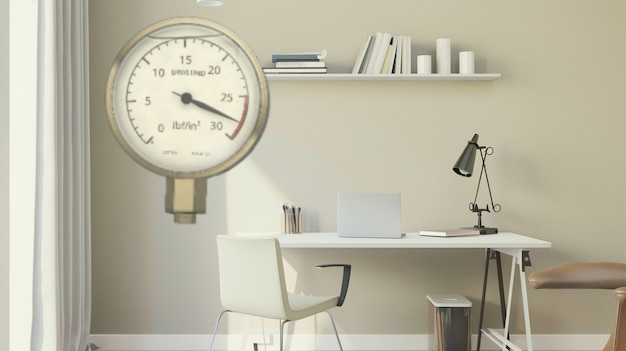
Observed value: 28; psi
